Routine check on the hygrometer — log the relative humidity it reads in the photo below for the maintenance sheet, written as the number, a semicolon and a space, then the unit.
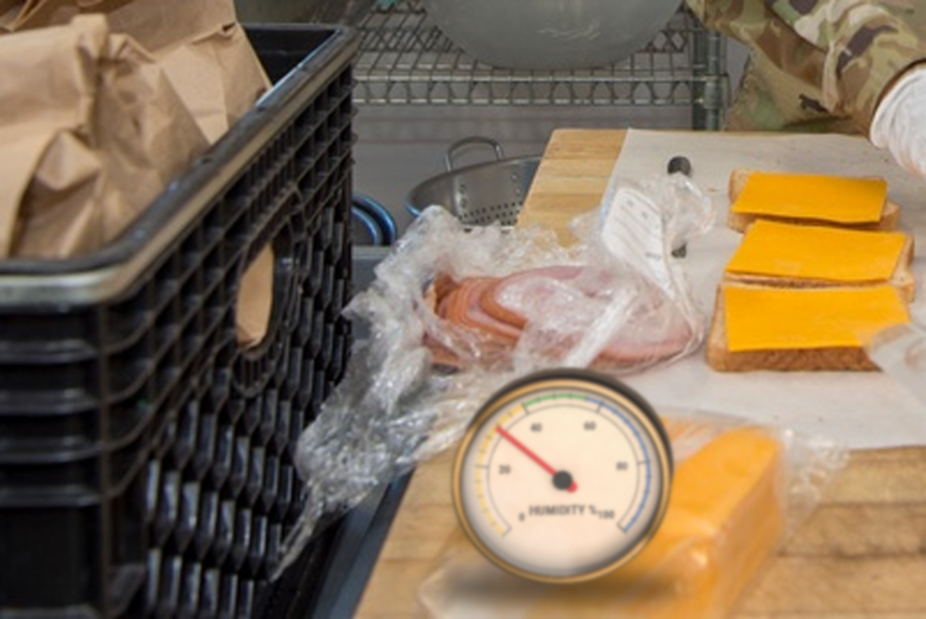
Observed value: 32; %
